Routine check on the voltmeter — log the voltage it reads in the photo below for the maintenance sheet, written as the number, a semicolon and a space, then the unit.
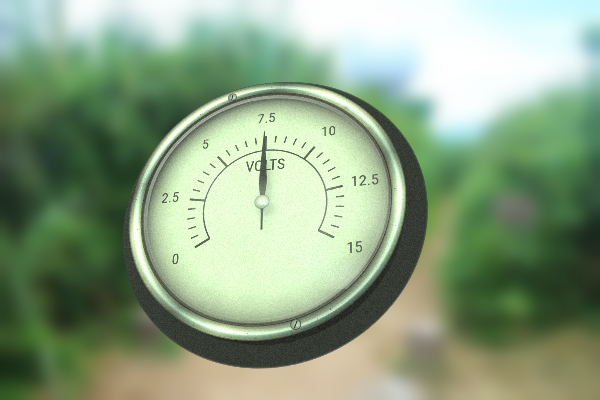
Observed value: 7.5; V
